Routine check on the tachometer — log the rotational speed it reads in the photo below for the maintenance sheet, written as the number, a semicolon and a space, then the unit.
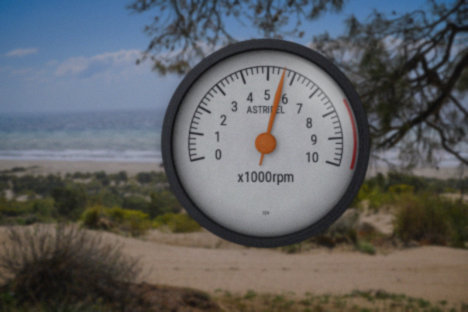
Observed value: 5600; rpm
